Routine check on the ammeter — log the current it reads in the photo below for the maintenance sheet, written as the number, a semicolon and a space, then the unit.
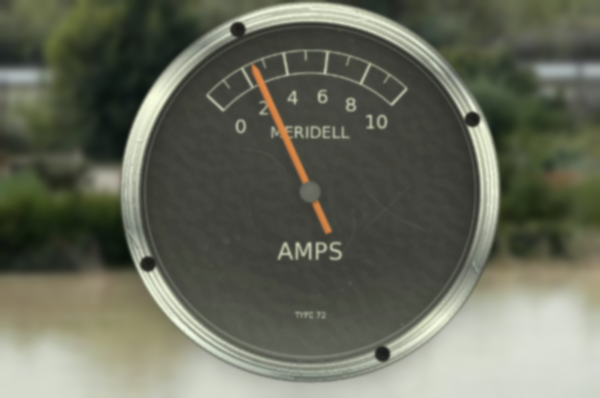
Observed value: 2.5; A
